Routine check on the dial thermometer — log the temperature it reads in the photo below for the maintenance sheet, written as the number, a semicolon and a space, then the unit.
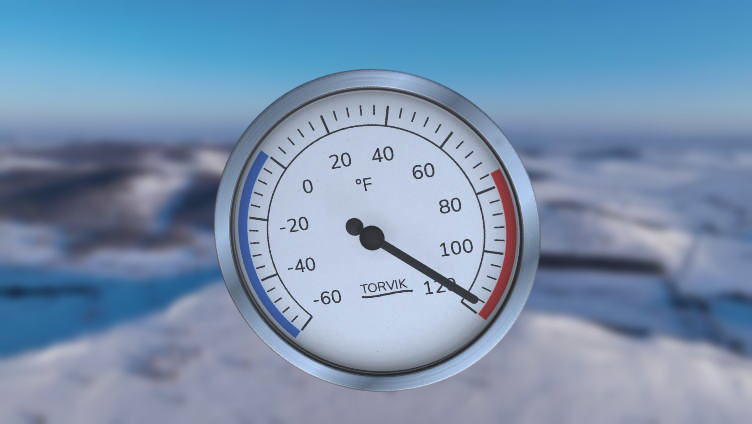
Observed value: 116; °F
